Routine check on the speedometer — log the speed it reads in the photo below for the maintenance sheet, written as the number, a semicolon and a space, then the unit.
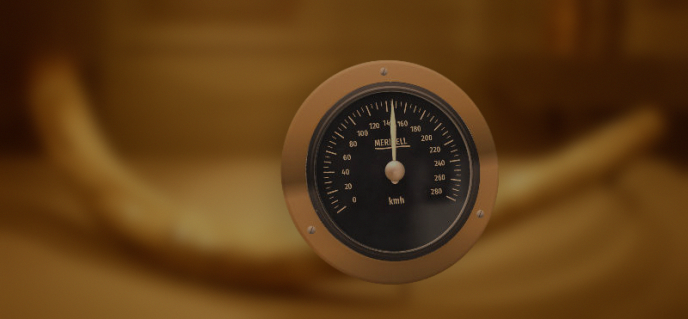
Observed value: 145; km/h
